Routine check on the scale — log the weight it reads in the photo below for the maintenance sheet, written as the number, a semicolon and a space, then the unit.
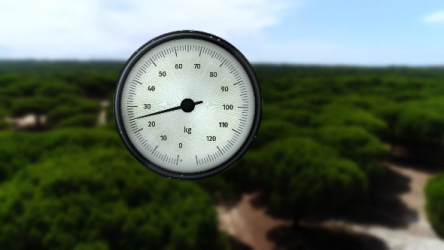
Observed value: 25; kg
